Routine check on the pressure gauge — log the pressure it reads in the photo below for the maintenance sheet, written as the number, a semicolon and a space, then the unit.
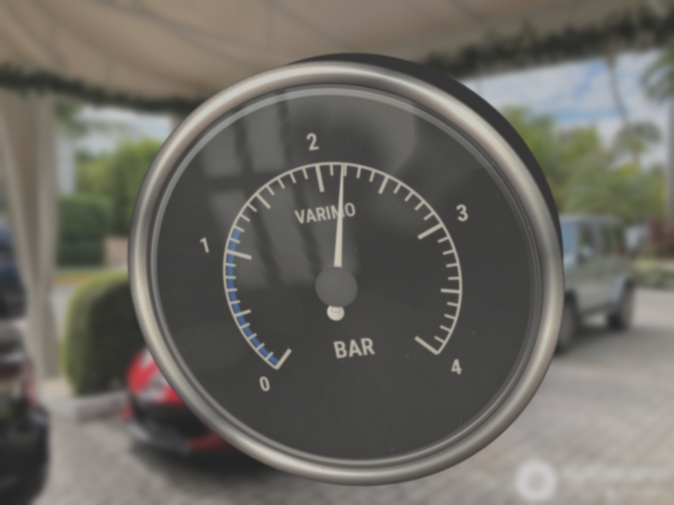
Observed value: 2.2; bar
